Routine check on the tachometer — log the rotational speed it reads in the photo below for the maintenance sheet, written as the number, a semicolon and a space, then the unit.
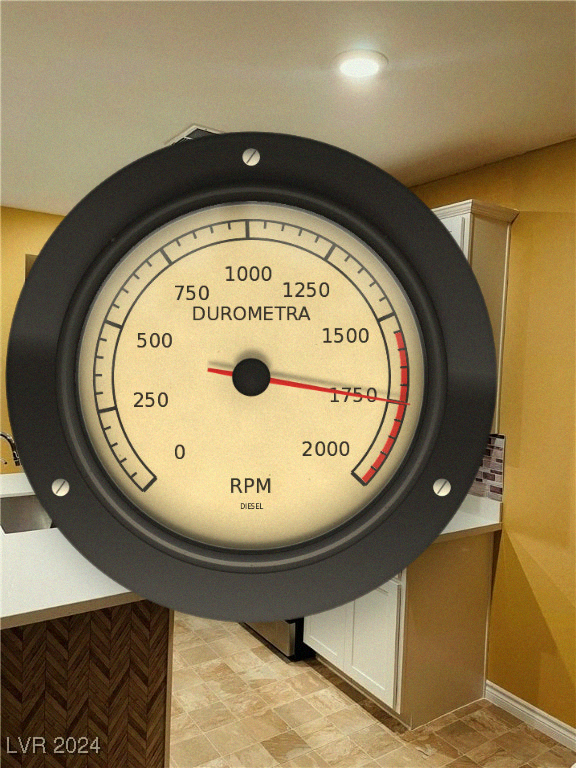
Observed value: 1750; rpm
